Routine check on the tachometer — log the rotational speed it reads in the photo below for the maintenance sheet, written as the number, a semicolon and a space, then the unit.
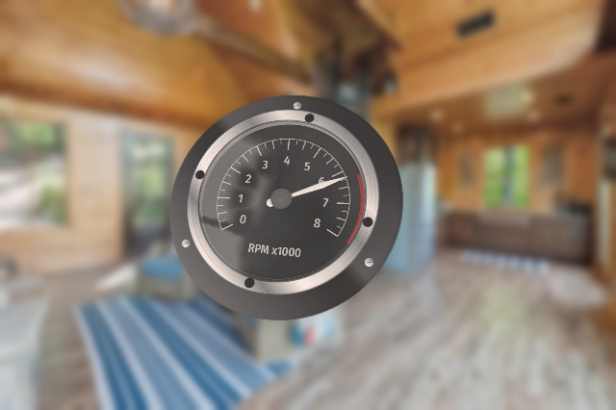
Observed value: 6250; rpm
